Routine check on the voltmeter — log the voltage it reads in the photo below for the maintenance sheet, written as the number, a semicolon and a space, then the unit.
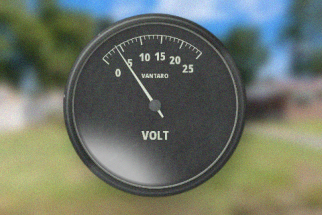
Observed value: 4; V
